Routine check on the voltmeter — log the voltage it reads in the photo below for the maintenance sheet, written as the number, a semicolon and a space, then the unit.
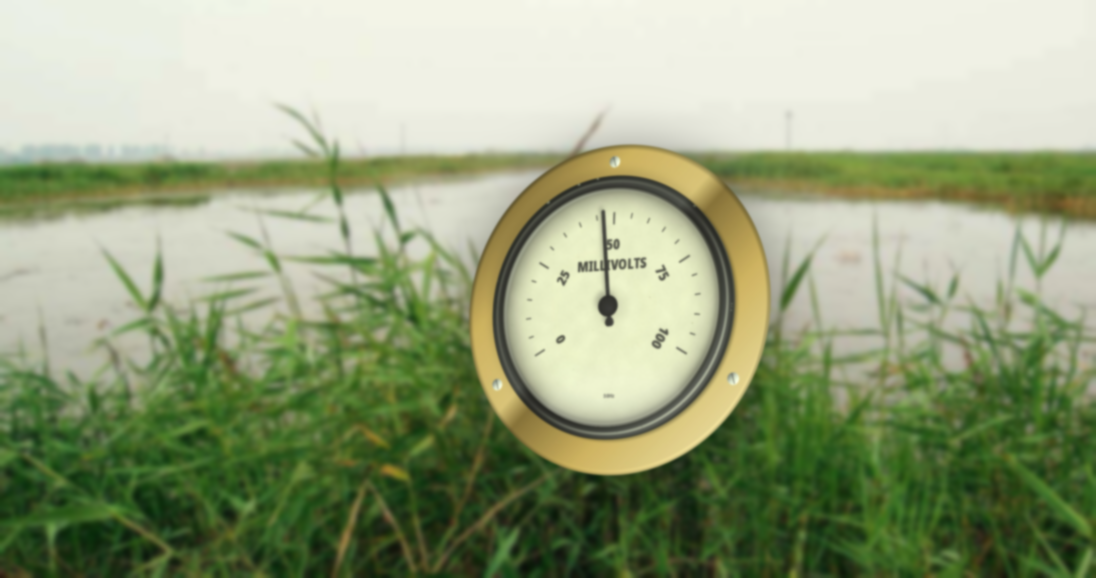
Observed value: 47.5; mV
